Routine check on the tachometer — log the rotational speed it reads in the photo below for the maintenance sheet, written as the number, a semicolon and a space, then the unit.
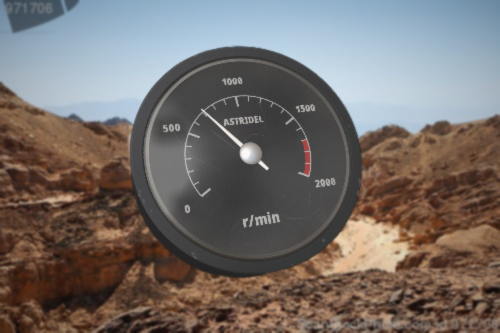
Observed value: 700; rpm
